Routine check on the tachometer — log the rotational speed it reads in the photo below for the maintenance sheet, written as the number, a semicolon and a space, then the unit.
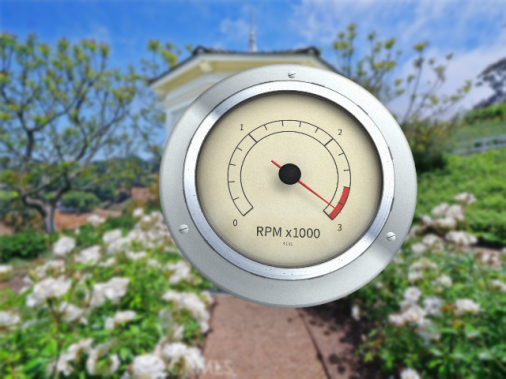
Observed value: 2900; rpm
